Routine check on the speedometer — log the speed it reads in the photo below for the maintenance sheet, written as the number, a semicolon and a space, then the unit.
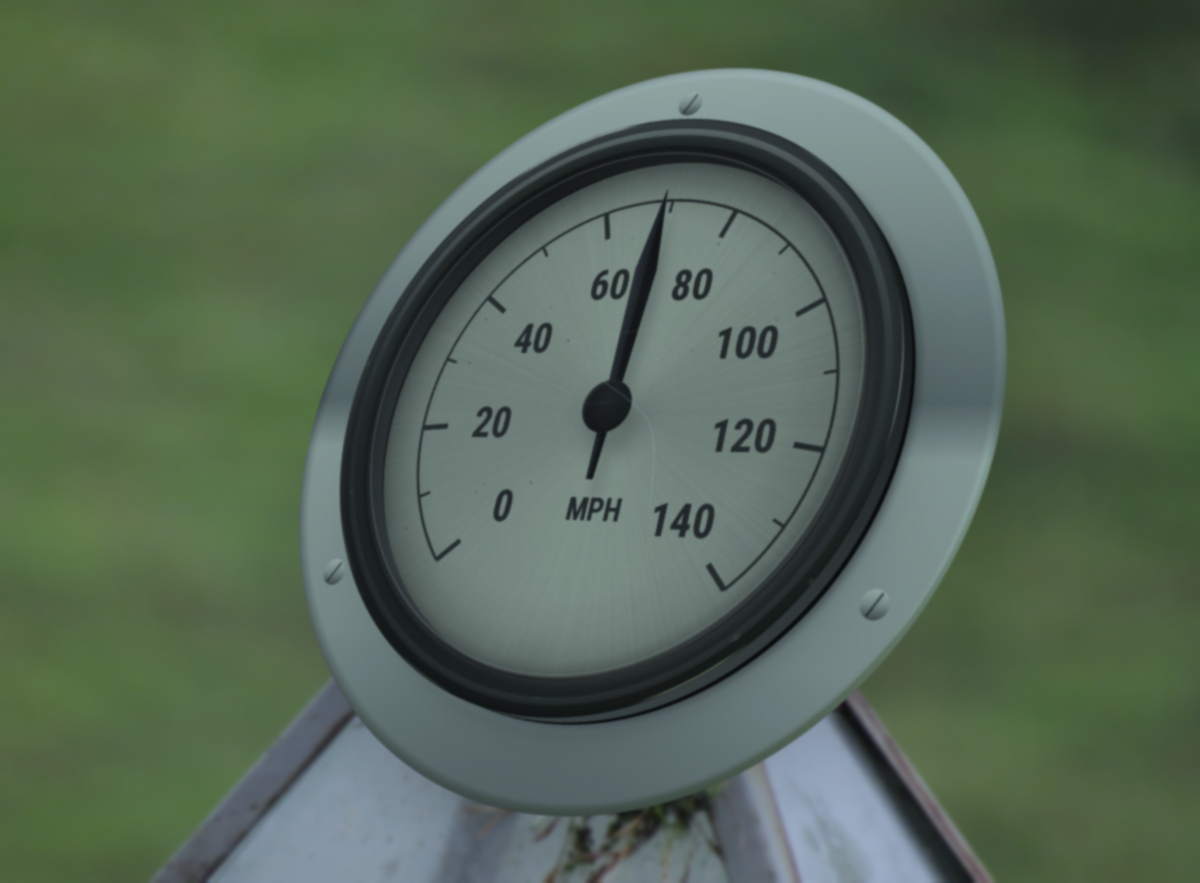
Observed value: 70; mph
